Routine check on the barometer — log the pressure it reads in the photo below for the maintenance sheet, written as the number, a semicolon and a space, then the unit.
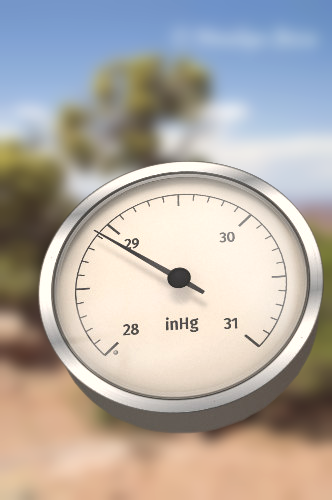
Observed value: 28.9; inHg
